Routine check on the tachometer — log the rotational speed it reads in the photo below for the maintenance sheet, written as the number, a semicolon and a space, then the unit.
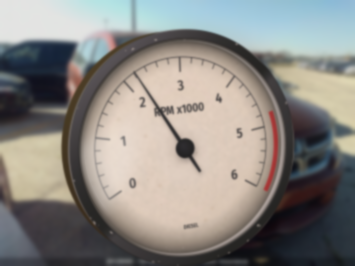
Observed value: 2200; rpm
